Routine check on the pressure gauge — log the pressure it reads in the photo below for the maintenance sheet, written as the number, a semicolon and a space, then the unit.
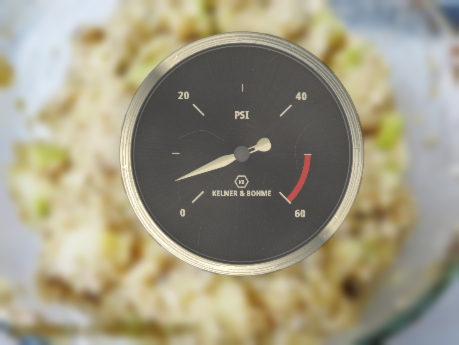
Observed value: 5; psi
